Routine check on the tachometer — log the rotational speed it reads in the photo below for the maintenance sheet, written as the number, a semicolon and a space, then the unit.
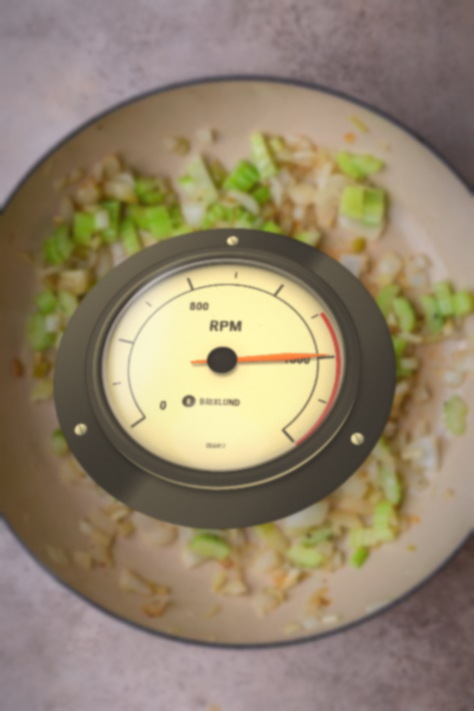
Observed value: 1600; rpm
